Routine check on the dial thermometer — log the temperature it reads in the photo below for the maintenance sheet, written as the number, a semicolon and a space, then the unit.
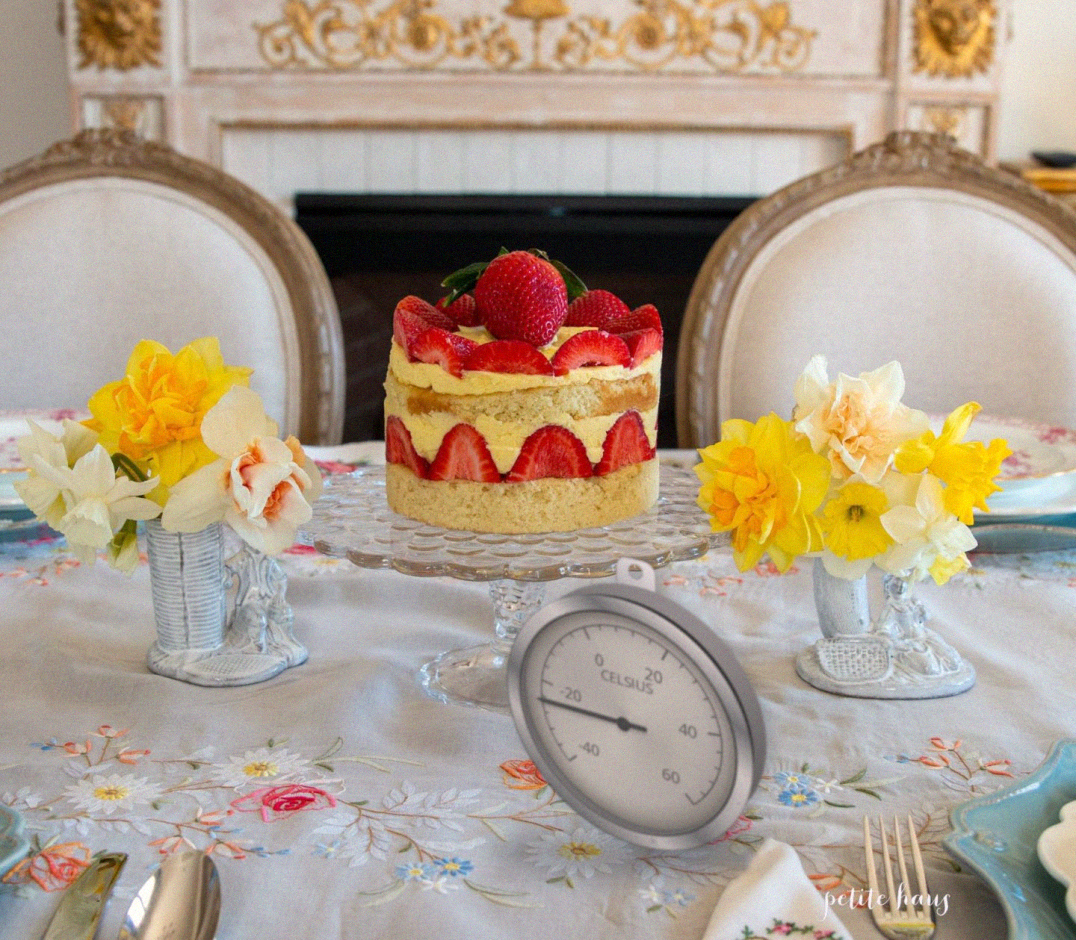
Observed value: -24; °C
